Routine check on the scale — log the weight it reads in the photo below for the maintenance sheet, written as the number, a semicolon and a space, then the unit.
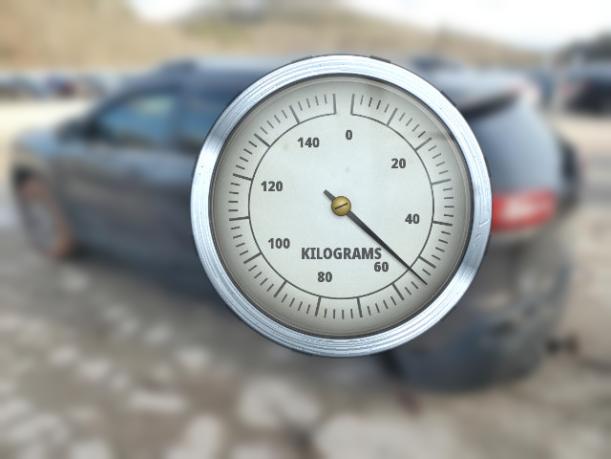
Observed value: 54; kg
